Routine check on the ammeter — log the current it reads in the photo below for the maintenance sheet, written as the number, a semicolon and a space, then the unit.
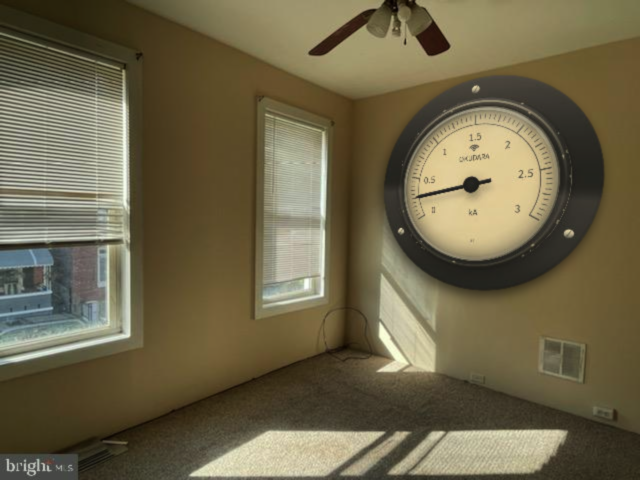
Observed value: 0.25; kA
